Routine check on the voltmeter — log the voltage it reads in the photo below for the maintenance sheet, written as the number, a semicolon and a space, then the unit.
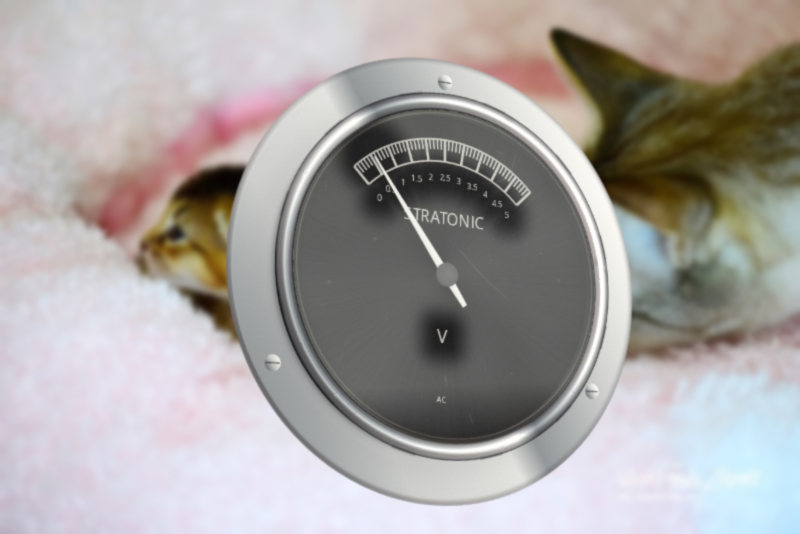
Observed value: 0.5; V
